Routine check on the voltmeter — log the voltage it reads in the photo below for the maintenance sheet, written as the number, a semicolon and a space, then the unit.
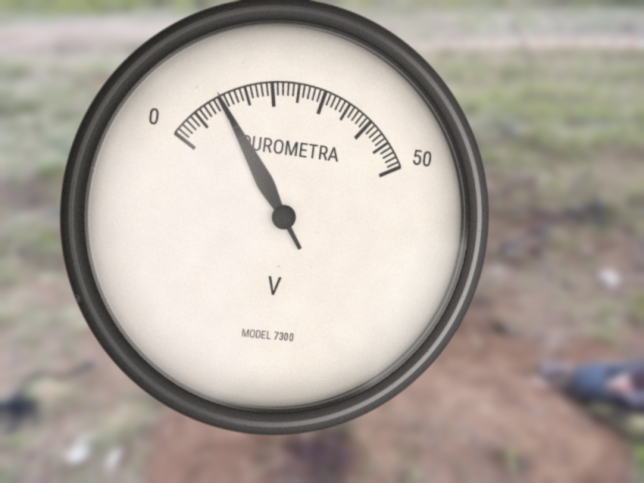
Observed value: 10; V
